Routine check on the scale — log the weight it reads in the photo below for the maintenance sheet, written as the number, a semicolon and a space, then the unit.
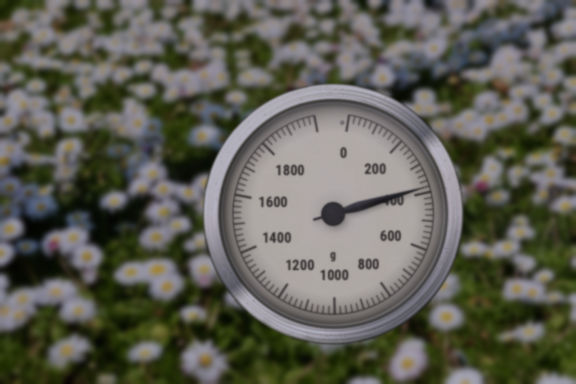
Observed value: 380; g
